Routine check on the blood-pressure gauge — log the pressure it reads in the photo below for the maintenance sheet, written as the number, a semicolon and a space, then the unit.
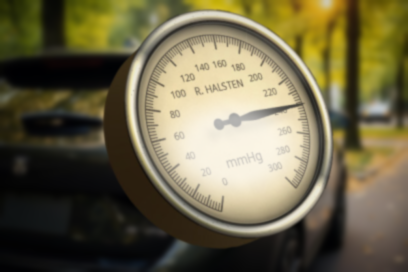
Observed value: 240; mmHg
